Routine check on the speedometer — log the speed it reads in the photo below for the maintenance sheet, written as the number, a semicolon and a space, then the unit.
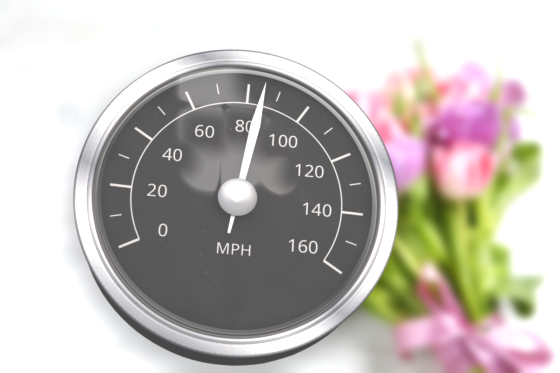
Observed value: 85; mph
